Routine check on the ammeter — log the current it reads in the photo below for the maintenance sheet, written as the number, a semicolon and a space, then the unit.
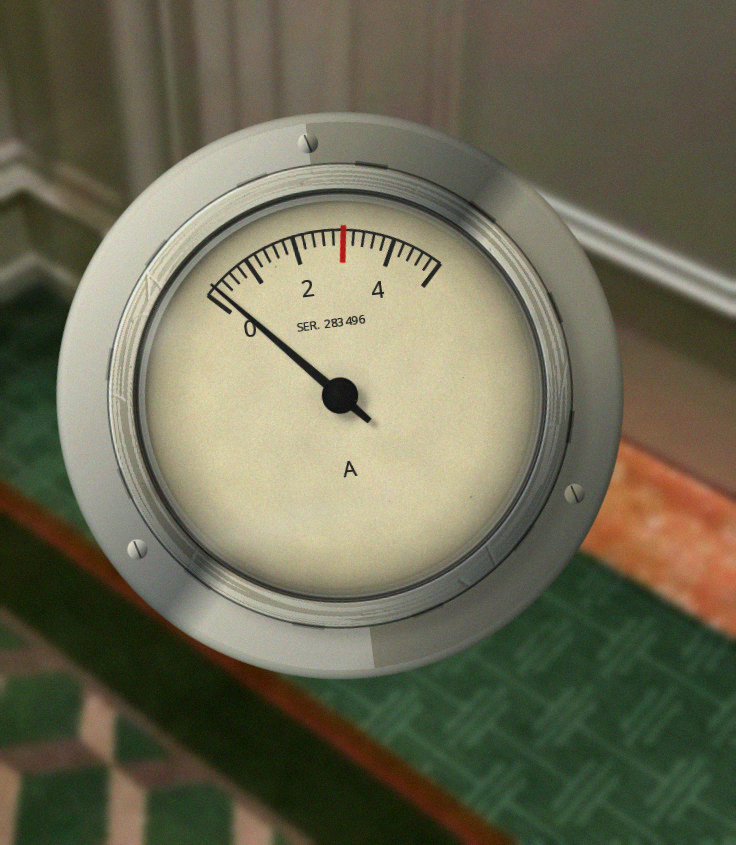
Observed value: 0.2; A
